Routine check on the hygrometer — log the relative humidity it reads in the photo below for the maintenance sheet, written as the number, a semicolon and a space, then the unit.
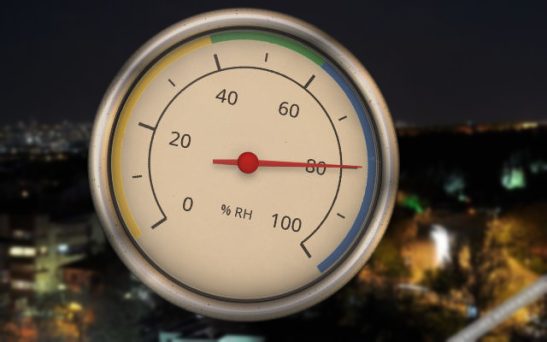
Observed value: 80; %
